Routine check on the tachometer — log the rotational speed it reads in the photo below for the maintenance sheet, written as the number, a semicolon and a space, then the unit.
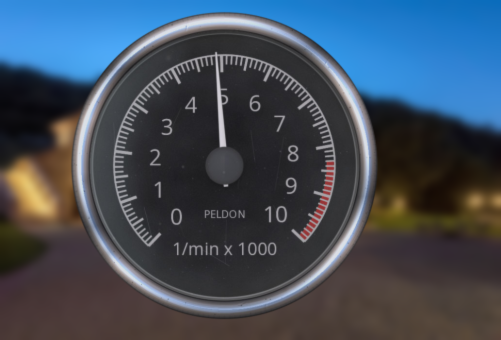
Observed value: 4900; rpm
